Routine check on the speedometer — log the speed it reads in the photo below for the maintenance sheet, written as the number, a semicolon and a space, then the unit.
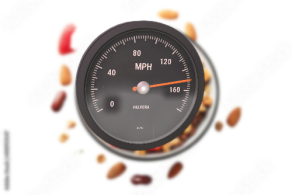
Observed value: 150; mph
